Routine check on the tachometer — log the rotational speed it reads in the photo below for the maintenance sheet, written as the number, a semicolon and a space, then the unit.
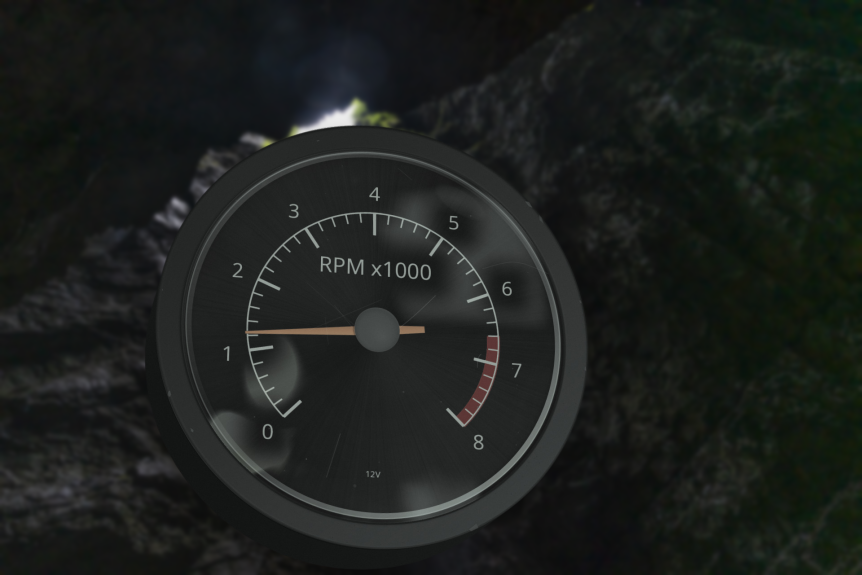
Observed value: 1200; rpm
